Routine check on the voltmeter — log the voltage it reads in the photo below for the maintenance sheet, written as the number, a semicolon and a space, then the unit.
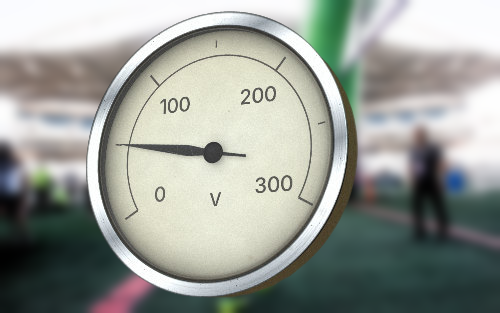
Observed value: 50; V
